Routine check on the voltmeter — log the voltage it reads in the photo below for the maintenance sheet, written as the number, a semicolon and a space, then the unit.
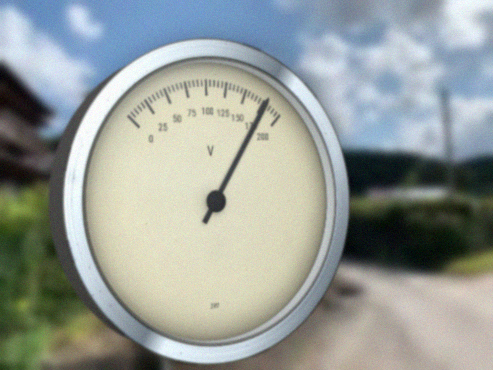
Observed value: 175; V
